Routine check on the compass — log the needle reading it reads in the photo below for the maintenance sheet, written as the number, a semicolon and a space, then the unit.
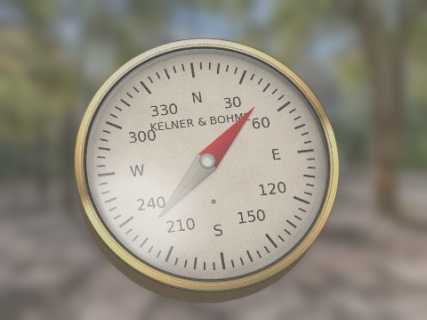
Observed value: 47.5; °
